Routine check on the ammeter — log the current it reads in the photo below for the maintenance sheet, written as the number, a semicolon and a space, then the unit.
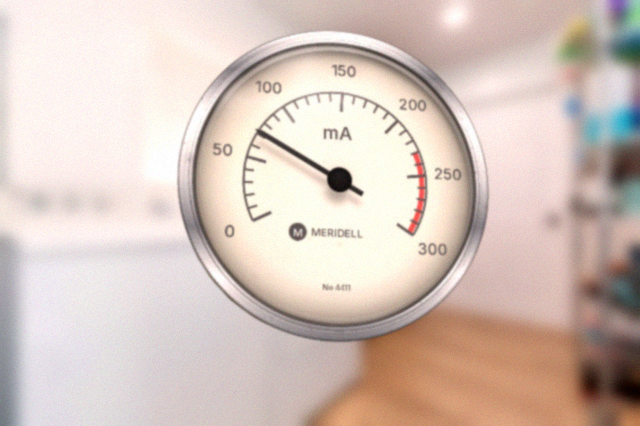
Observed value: 70; mA
